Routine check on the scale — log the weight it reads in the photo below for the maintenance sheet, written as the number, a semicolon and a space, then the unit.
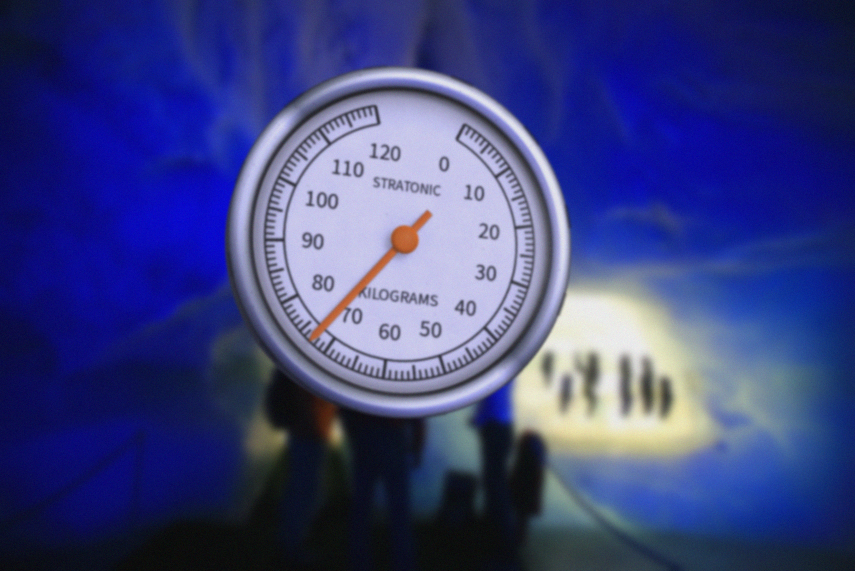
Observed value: 73; kg
